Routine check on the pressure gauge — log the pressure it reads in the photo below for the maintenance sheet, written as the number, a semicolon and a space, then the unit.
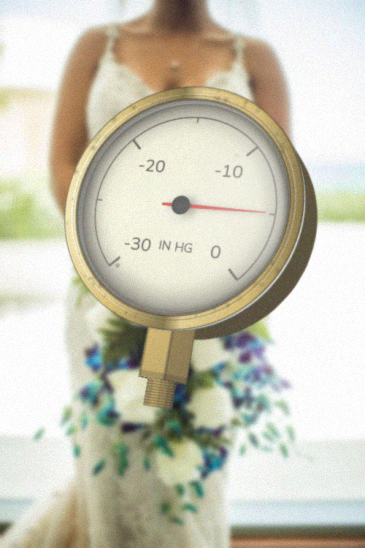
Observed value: -5; inHg
